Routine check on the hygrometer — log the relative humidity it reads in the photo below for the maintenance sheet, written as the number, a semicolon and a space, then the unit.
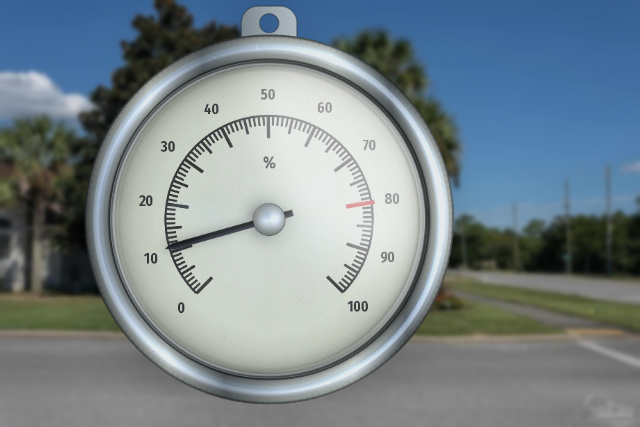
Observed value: 11; %
